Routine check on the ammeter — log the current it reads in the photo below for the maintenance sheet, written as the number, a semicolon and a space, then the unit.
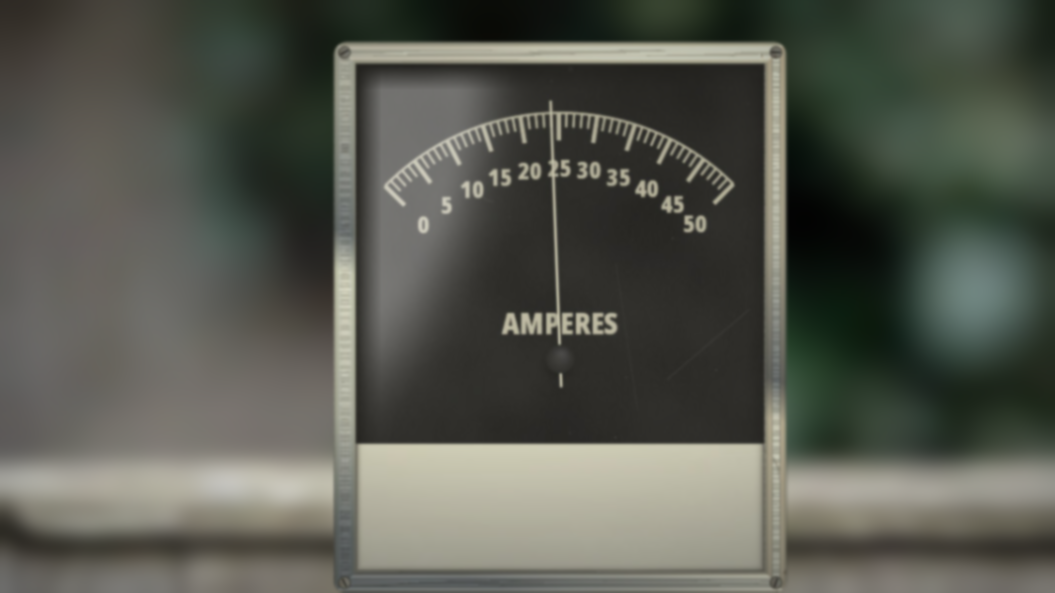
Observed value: 24; A
